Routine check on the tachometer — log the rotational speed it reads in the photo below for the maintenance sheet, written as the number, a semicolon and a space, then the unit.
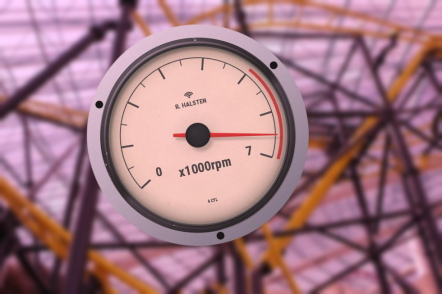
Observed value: 6500; rpm
